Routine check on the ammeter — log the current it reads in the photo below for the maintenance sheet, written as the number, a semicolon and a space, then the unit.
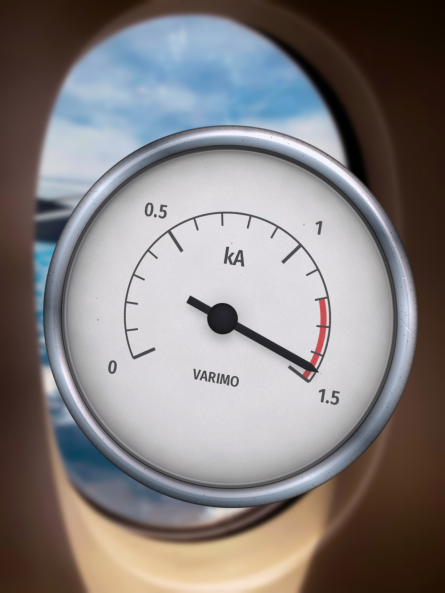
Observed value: 1.45; kA
